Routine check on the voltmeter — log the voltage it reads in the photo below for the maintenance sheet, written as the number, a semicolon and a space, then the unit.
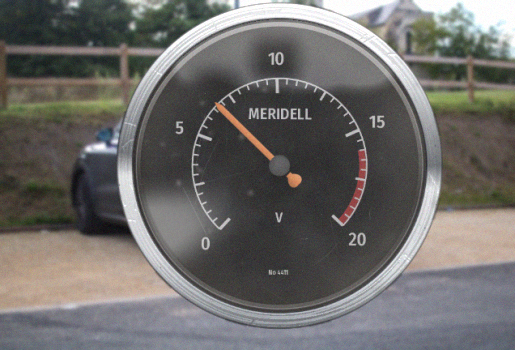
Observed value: 6.75; V
